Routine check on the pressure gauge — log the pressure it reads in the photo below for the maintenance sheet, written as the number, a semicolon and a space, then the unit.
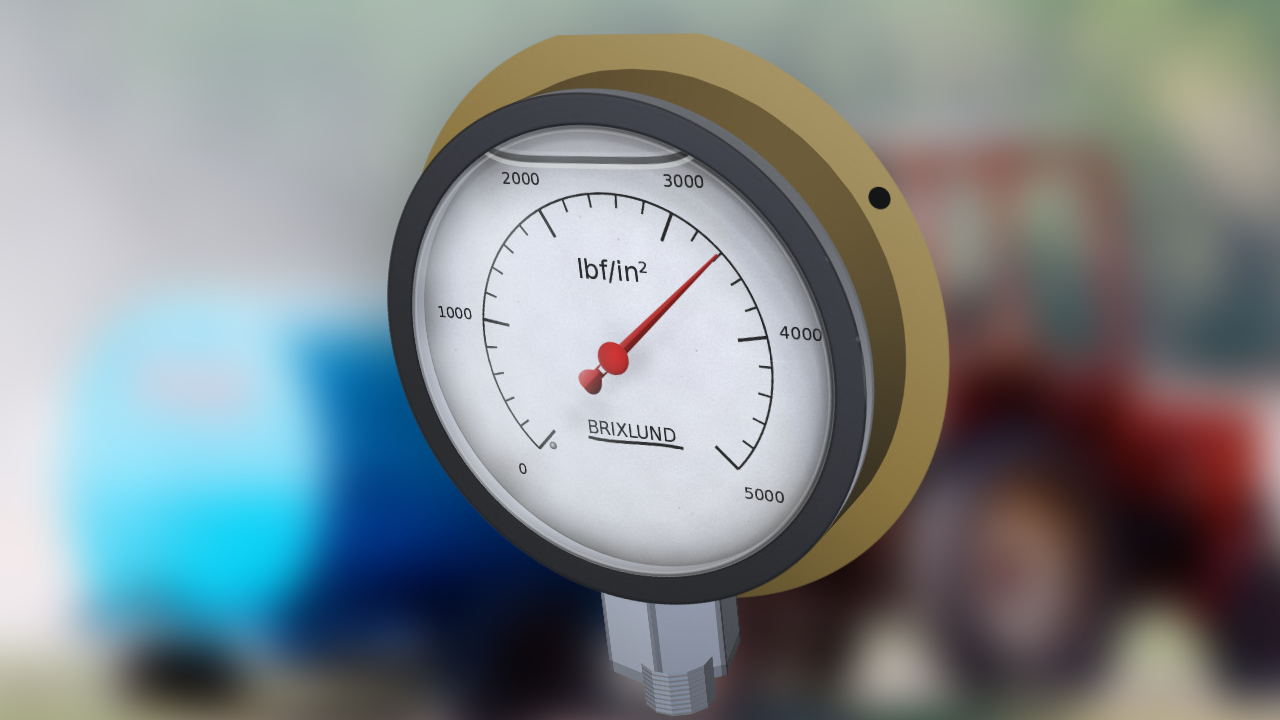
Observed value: 3400; psi
